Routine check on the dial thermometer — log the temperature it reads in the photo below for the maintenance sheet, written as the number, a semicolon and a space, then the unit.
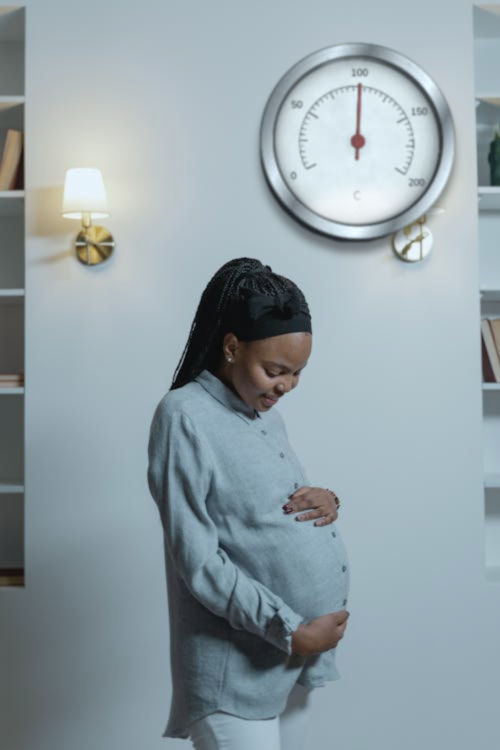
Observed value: 100; °C
